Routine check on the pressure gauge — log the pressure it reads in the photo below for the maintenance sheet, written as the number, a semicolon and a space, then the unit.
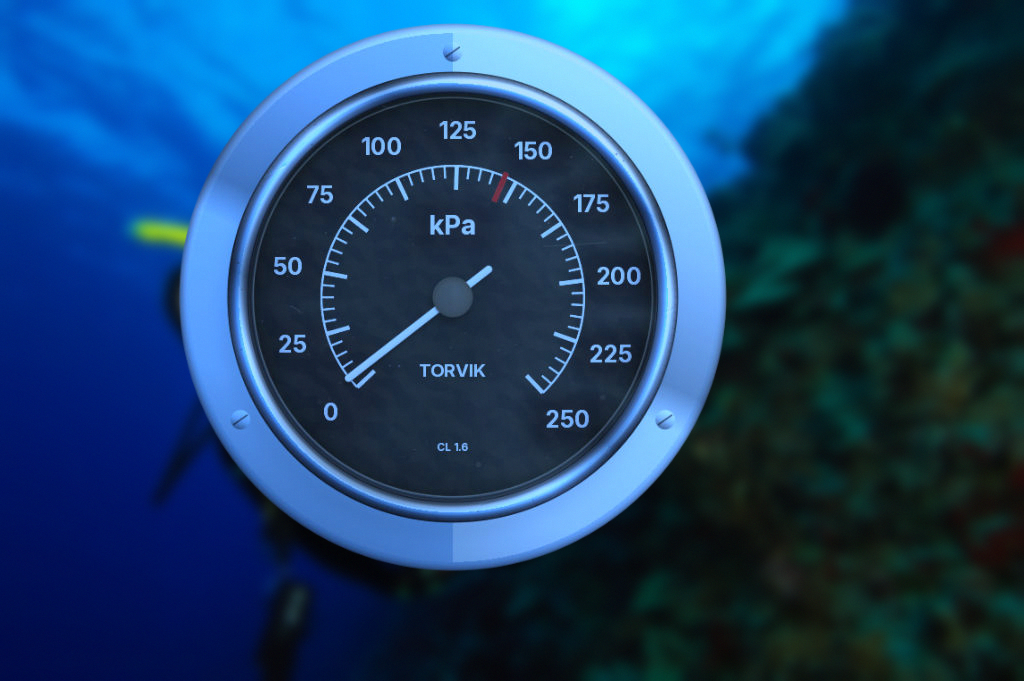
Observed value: 5; kPa
